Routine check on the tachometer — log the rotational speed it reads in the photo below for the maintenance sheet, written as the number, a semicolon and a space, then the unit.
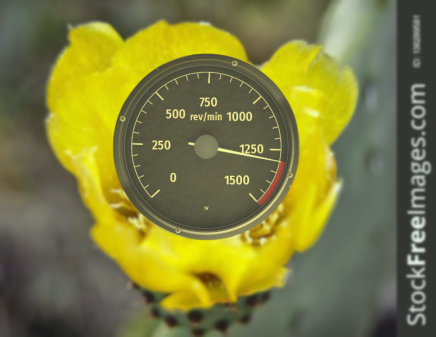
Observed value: 1300; rpm
